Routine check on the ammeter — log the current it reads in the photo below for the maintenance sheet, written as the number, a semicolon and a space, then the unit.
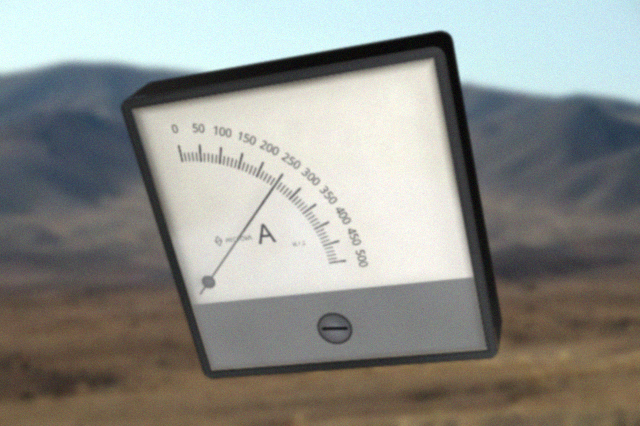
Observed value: 250; A
